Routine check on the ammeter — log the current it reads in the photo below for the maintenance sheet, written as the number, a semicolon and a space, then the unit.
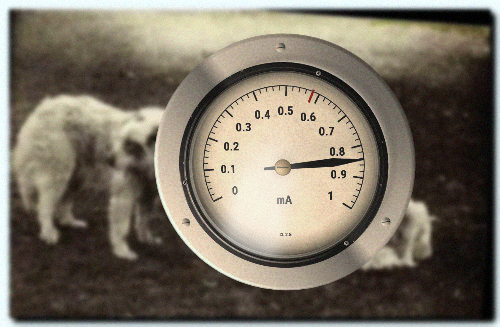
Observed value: 0.84; mA
